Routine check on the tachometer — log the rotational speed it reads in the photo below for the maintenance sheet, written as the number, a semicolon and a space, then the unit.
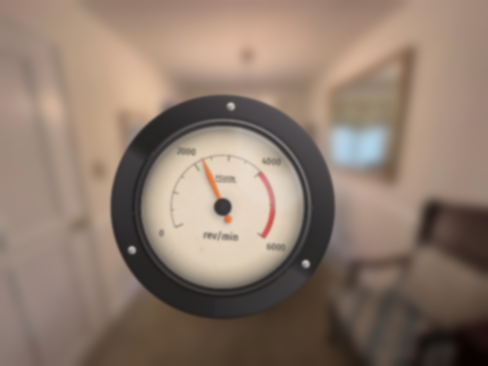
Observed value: 2250; rpm
